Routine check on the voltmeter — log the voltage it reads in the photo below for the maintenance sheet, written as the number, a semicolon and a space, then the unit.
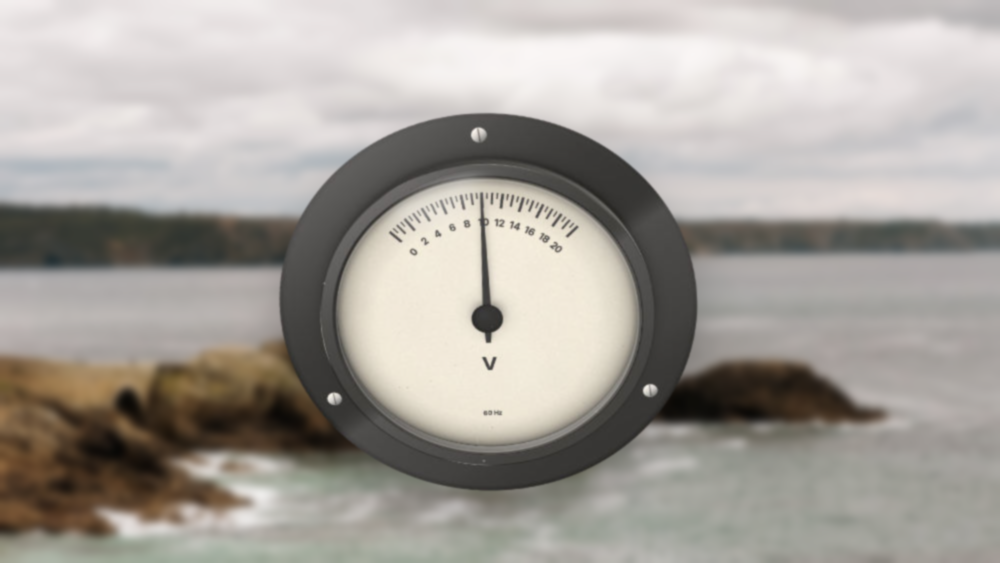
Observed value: 10; V
